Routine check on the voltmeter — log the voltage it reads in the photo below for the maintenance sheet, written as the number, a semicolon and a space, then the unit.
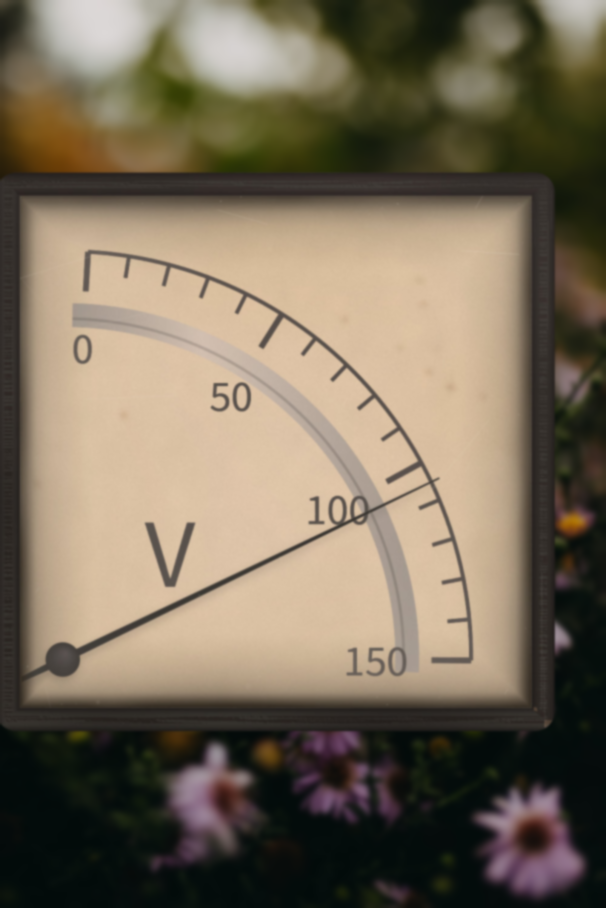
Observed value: 105; V
